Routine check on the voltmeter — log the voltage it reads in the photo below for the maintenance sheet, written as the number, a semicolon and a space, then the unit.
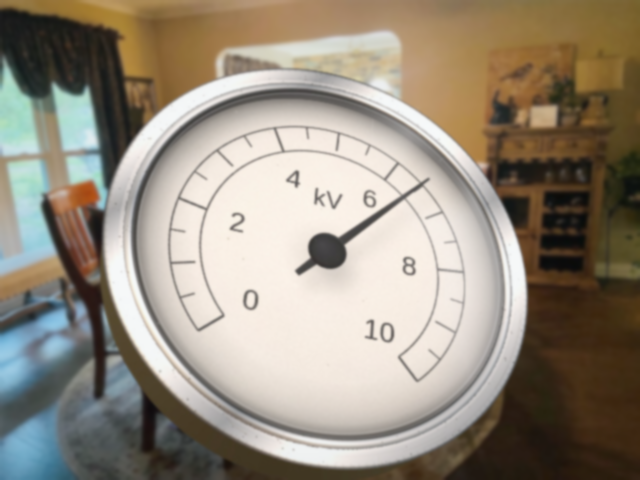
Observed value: 6.5; kV
